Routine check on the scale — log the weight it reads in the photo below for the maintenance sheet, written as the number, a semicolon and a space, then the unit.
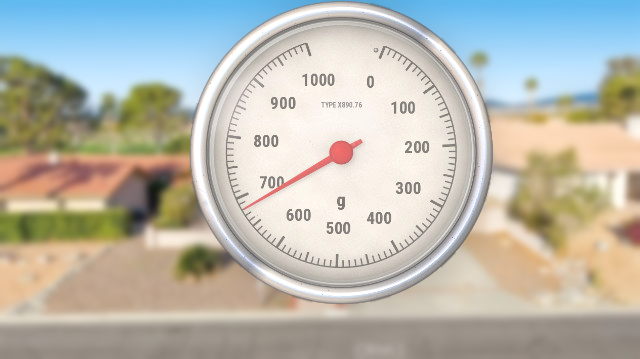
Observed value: 680; g
